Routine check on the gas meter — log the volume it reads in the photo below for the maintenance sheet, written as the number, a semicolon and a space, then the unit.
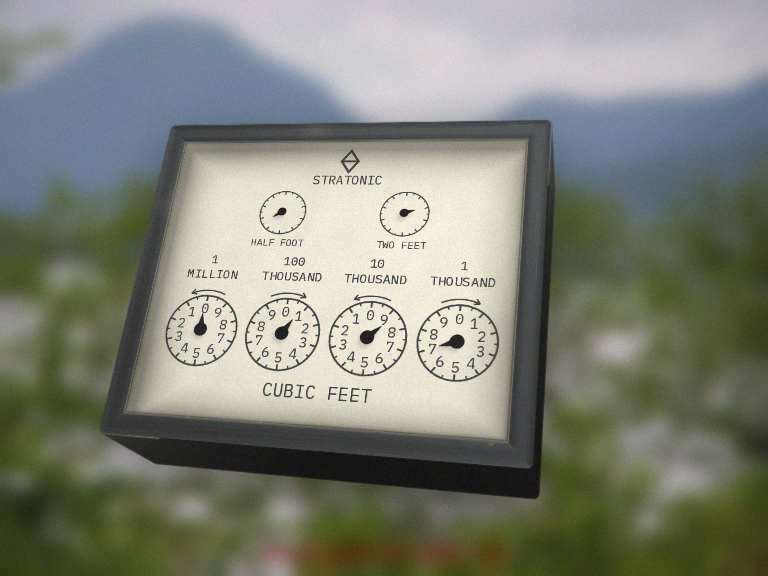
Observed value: 8700; ft³
